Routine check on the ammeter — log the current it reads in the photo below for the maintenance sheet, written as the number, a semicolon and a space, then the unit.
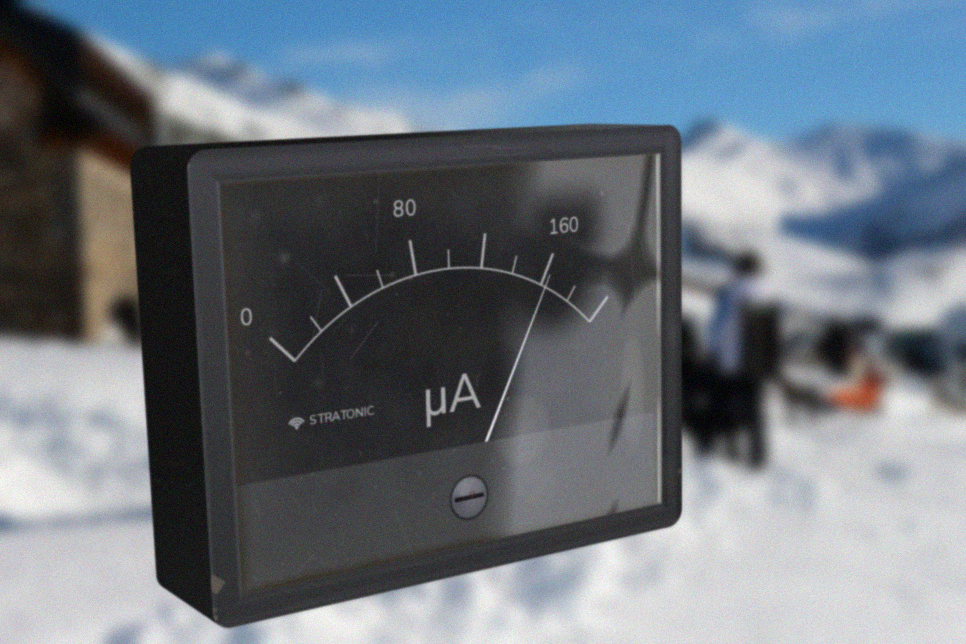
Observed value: 160; µA
